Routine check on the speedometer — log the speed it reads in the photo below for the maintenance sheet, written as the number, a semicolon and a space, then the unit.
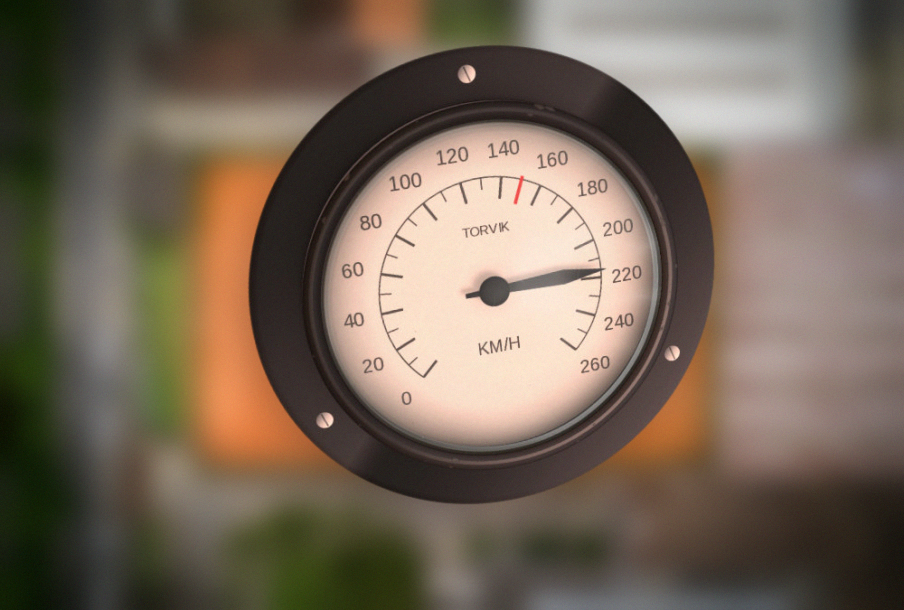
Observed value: 215; km/h
